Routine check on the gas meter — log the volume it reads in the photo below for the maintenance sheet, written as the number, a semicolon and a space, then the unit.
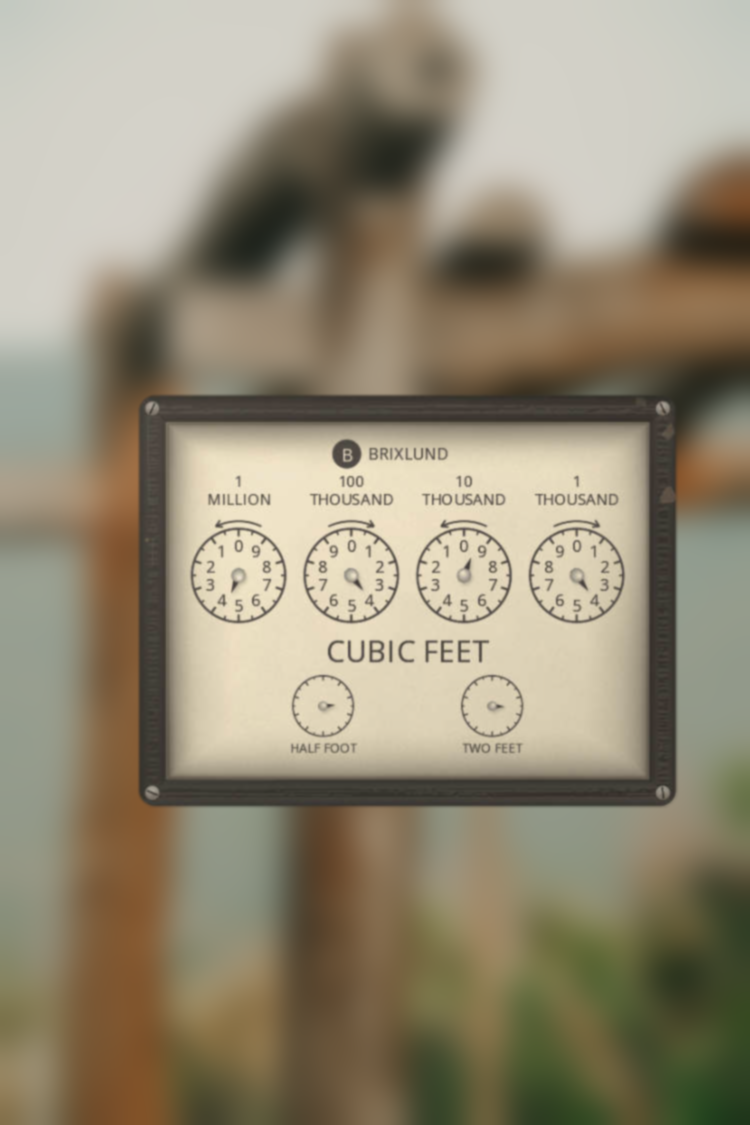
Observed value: 439400; ft³
